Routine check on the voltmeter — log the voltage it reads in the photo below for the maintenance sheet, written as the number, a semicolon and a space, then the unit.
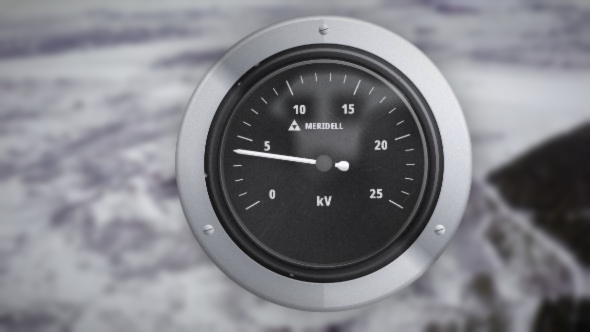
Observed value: 4; kV
